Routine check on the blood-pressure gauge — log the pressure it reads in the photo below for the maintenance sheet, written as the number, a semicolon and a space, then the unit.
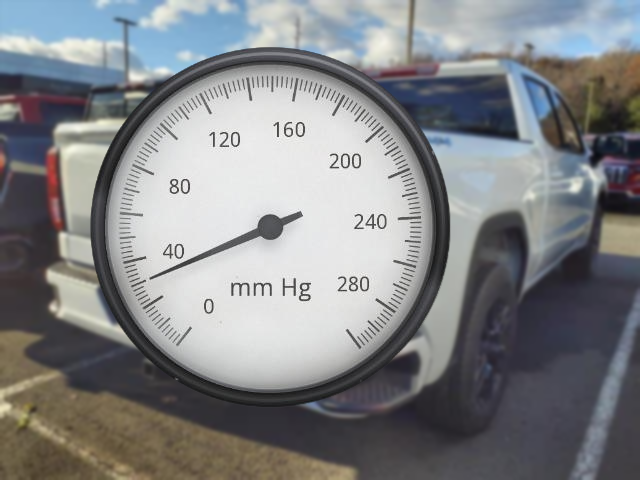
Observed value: 30; mmHg
